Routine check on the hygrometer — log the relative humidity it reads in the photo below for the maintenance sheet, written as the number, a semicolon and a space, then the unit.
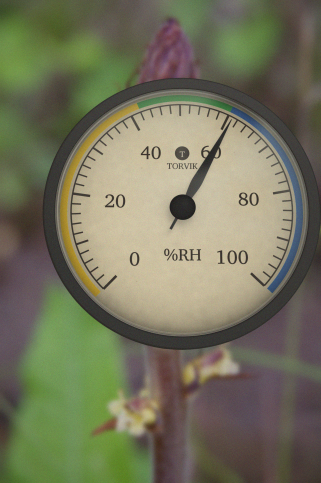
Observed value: 61; %
